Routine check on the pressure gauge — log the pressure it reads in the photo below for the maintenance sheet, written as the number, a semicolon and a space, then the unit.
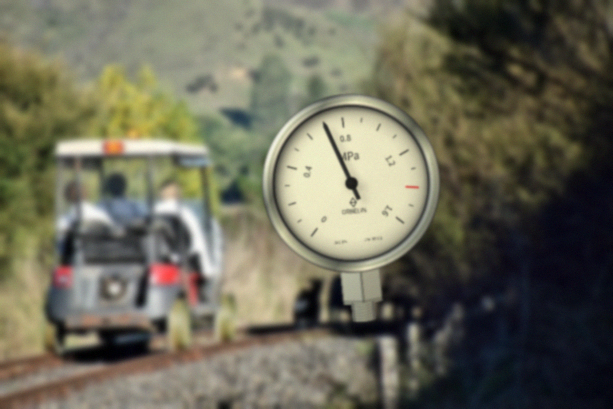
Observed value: 0.7; MPa
